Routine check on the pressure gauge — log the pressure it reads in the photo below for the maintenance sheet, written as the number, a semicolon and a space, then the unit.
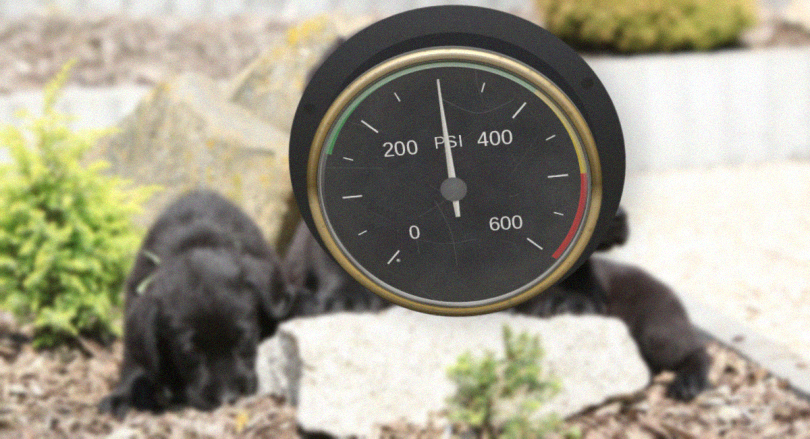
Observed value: 300; psi
